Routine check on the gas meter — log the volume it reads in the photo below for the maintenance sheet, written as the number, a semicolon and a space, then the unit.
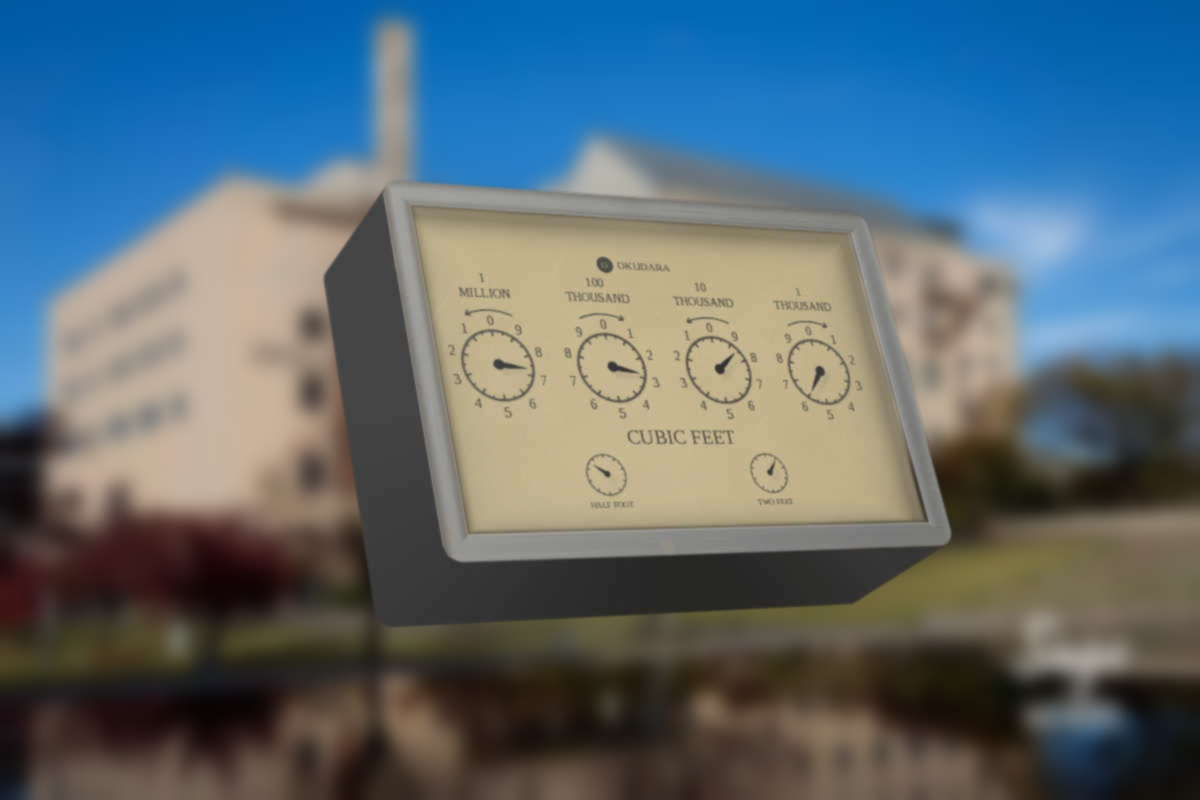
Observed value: 728600; ft³
